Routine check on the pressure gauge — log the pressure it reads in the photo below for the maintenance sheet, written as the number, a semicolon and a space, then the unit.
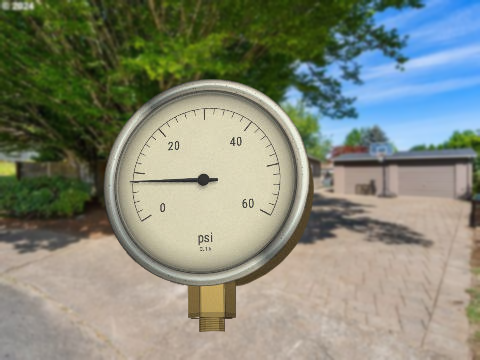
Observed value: 8; psi
